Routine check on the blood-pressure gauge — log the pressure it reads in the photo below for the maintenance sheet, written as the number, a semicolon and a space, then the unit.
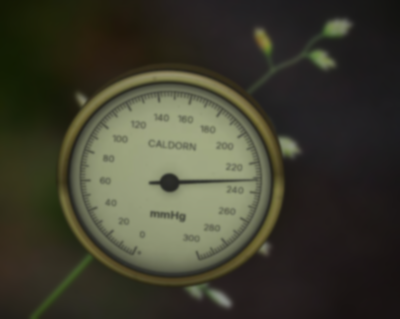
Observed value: 230; mmHg
